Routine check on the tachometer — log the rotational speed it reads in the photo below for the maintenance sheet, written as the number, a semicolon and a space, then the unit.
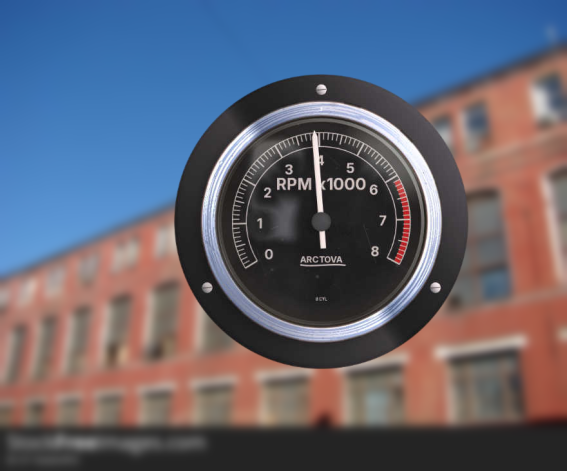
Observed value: 3900; rpm
